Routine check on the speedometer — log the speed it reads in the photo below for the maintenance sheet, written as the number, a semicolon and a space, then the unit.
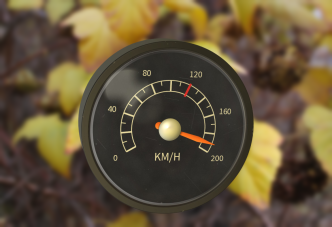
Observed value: 190; km/h
